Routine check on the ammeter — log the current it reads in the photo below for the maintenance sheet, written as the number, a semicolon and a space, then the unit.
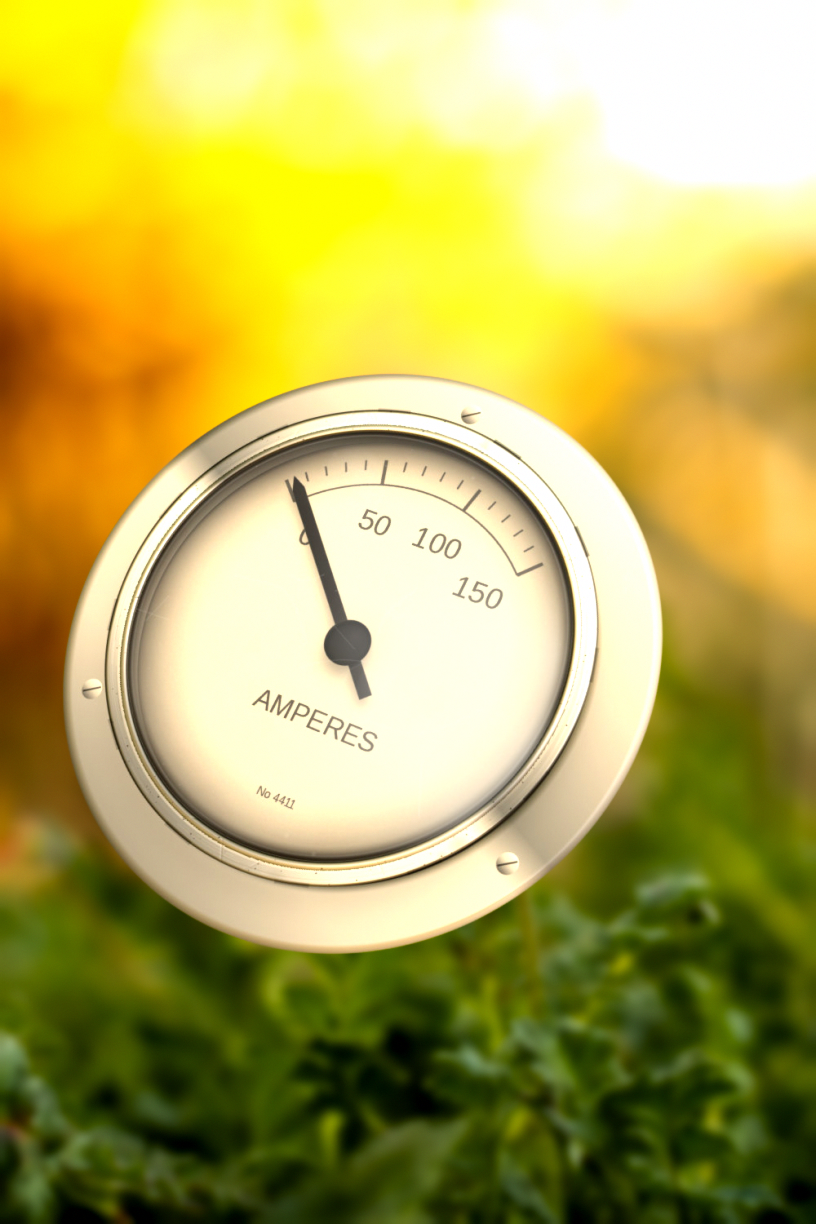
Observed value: 5; A
